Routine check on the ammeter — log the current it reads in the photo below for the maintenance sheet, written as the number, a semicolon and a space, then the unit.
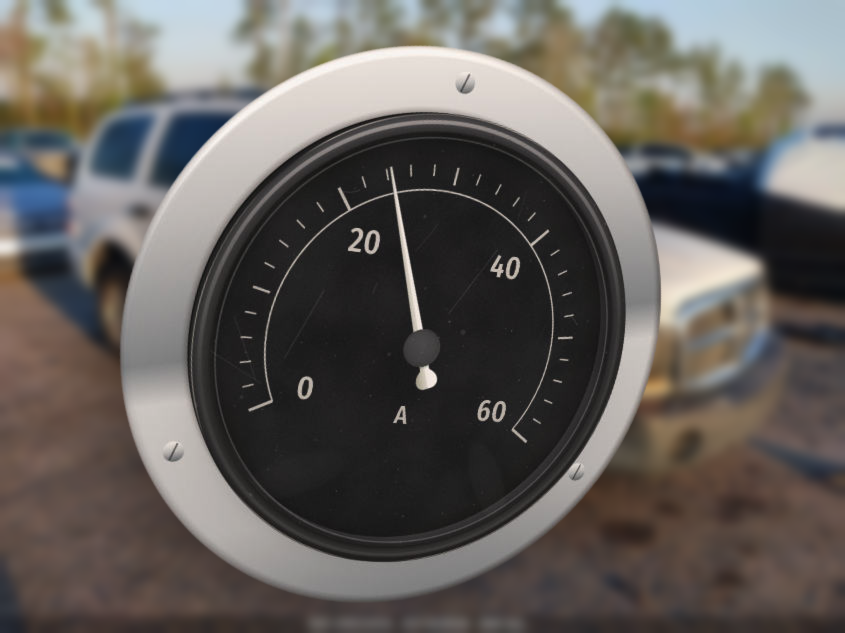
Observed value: 24; A
